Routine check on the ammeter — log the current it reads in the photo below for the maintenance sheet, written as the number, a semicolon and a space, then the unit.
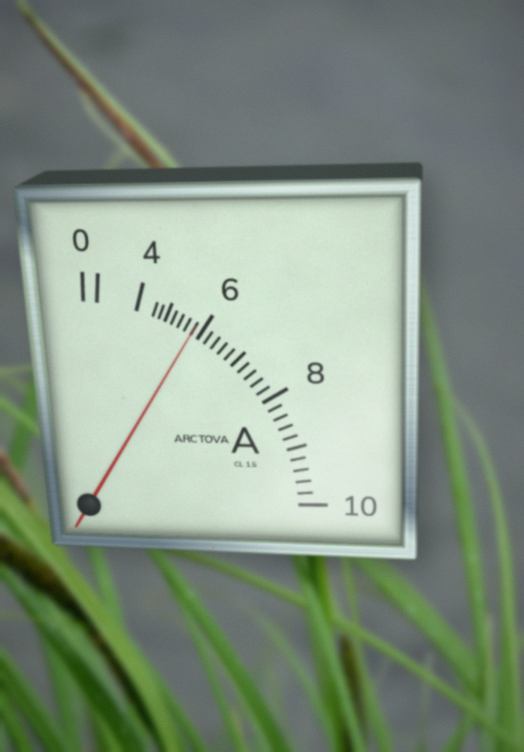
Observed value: 5.8; A
